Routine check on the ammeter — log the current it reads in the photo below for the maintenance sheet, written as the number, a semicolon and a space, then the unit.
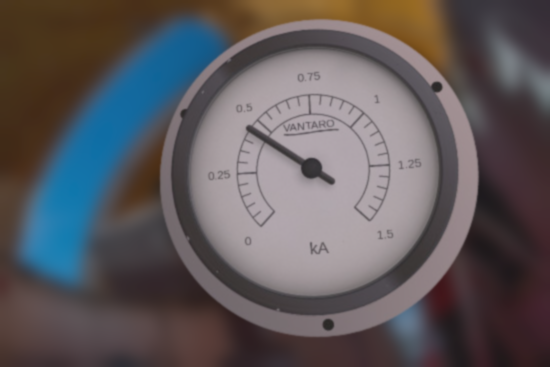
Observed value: 0.45; kA
